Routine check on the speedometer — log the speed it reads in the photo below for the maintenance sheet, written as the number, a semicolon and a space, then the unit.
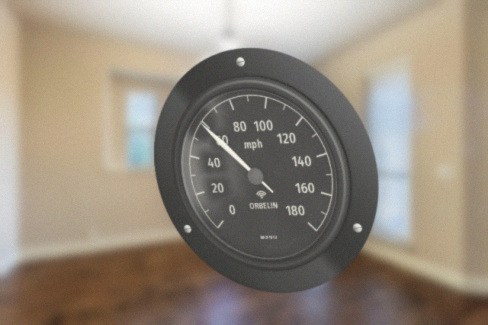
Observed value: 60; mph
